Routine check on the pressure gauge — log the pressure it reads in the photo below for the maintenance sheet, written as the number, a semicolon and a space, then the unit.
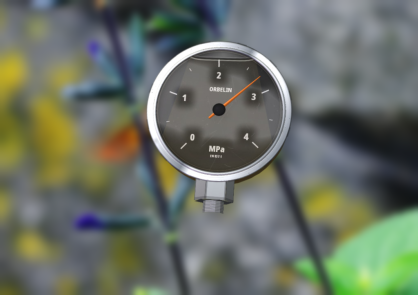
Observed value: 2.75; MPa
